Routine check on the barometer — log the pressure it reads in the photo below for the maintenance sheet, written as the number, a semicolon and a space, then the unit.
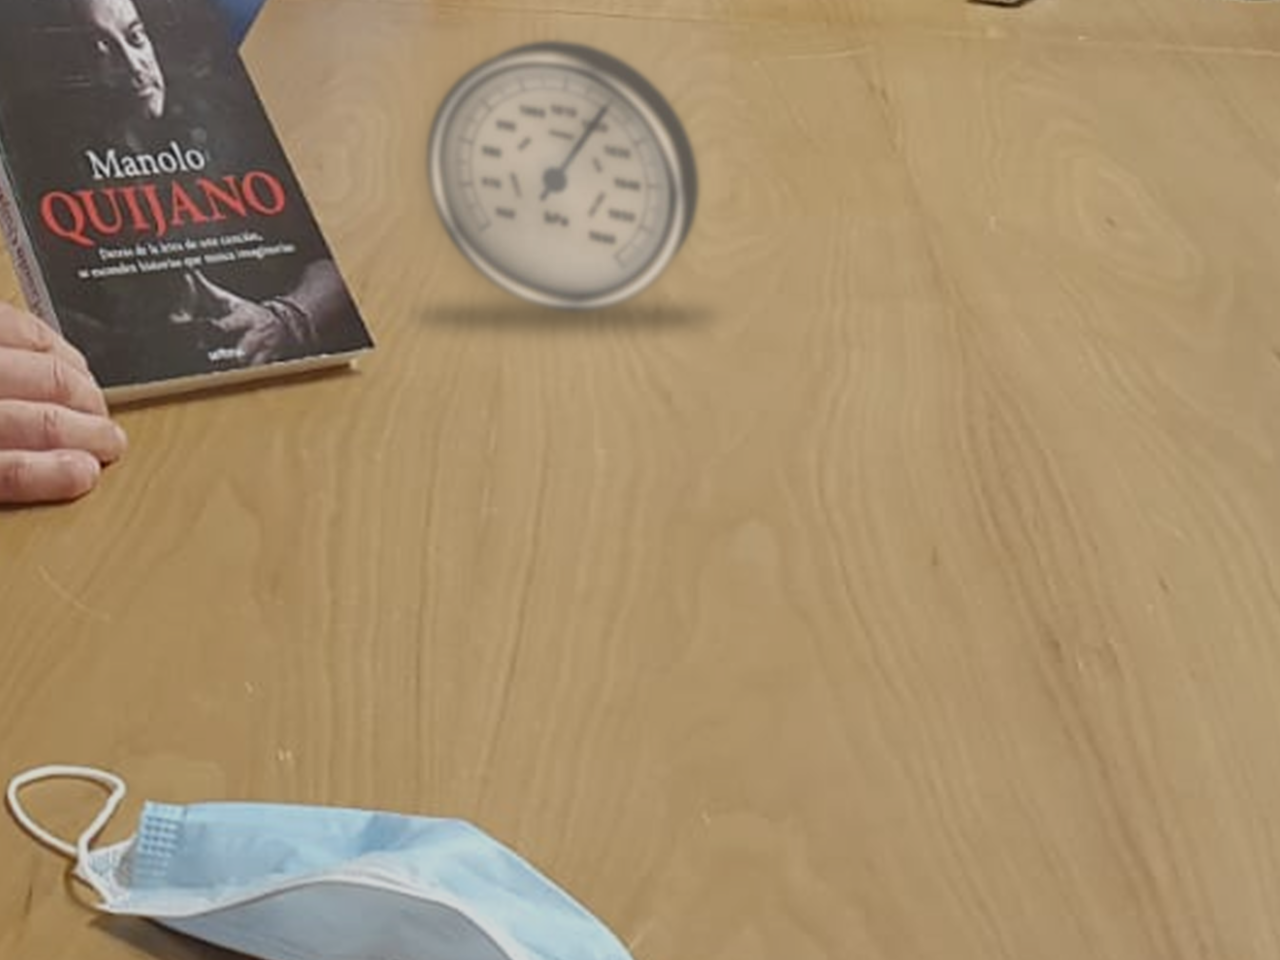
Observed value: 1020; hPa
